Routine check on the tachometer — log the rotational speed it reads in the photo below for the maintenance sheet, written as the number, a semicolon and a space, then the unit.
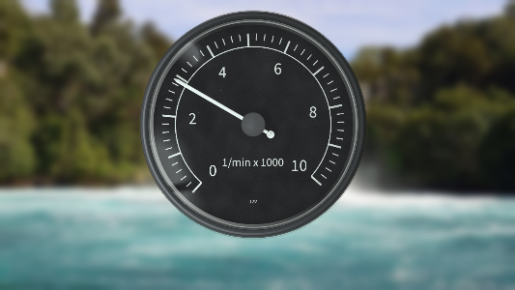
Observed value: 2900; rpm
